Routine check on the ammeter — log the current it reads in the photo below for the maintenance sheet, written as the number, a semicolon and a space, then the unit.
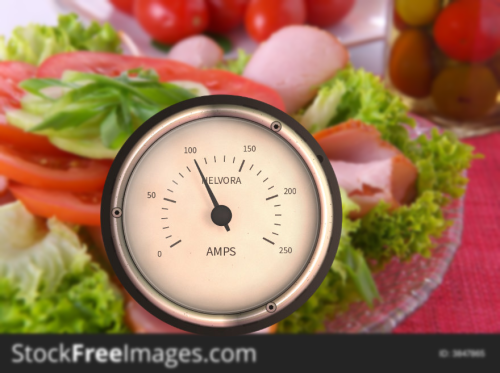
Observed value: 100; A
